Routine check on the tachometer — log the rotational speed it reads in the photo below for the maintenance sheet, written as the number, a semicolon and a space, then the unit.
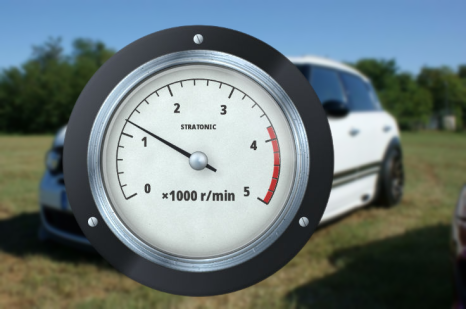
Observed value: 1200; rpm
